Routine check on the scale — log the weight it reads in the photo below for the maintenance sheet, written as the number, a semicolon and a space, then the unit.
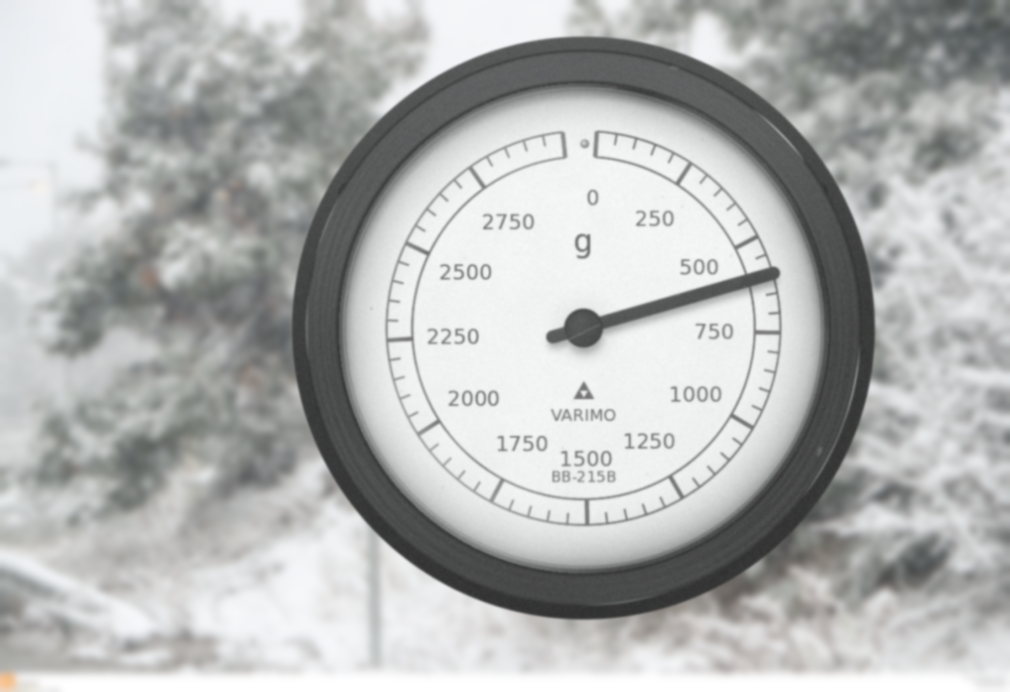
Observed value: 600; g
